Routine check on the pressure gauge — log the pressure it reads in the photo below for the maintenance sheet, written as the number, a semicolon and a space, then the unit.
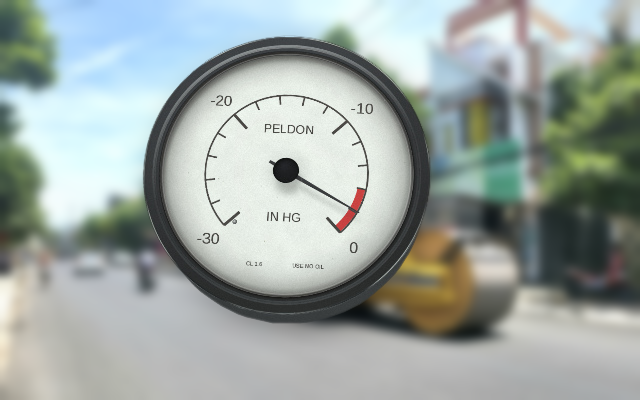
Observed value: -2; inHg
